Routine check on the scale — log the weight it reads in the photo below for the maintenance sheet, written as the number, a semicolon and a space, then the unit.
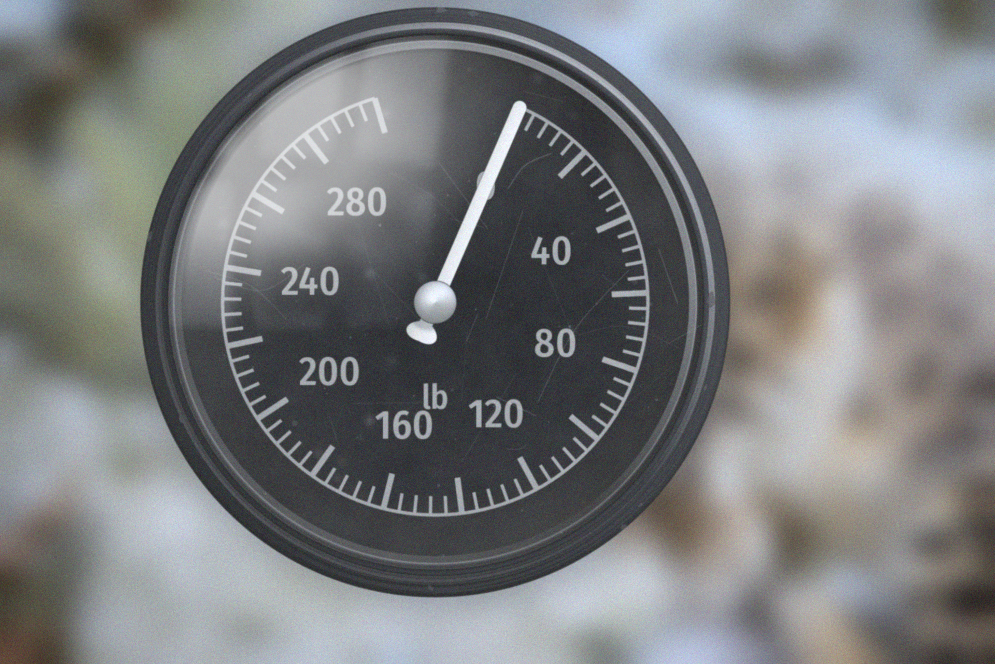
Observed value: 0; lb
